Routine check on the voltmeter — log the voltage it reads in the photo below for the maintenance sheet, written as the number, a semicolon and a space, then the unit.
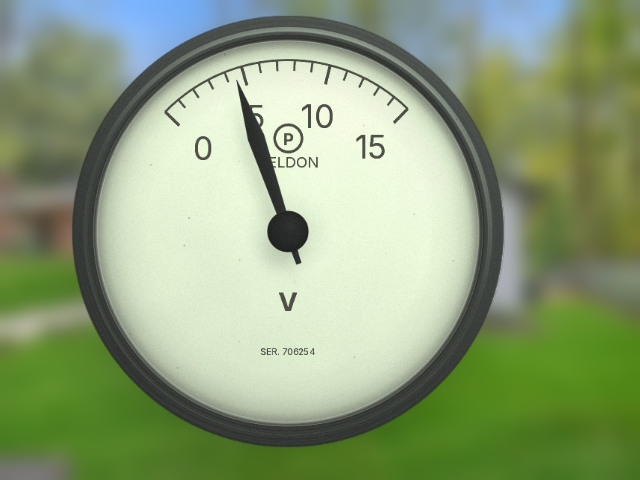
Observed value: 4.5; V
